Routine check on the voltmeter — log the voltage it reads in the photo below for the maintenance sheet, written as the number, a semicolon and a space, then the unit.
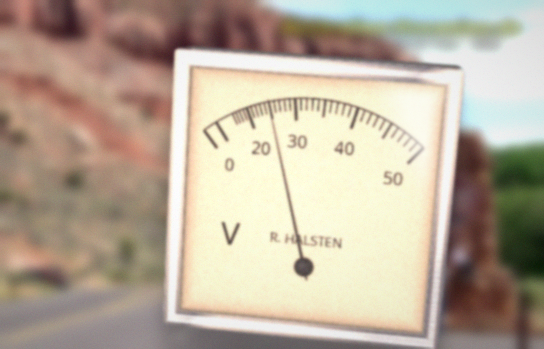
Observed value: 25; V
